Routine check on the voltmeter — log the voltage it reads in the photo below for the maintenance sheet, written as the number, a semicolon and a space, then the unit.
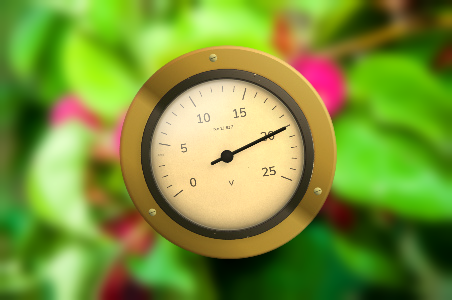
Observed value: 20; V
